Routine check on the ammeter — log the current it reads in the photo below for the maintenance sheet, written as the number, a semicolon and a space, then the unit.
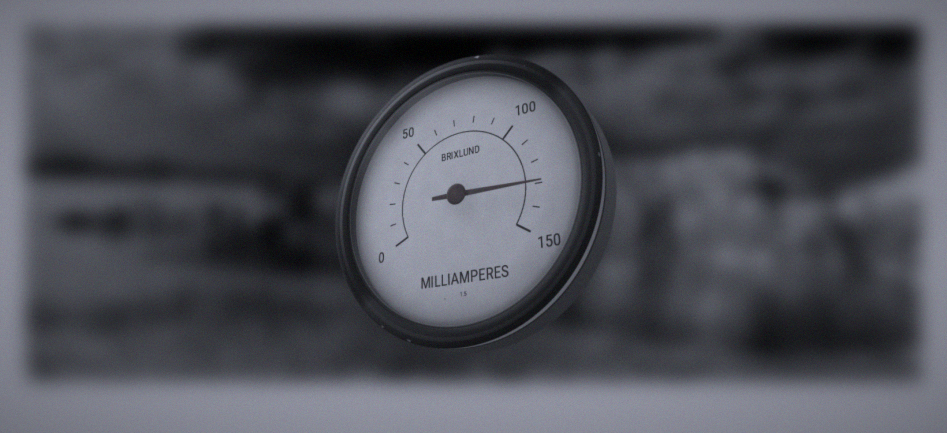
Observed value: 130; mA
